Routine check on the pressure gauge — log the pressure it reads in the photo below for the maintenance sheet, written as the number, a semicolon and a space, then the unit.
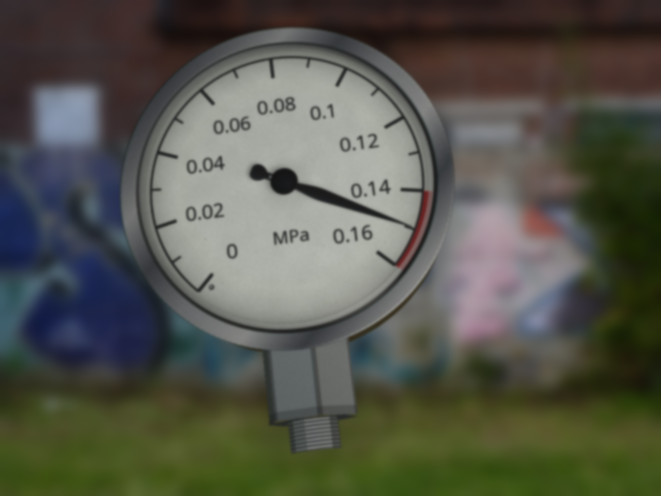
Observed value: 0.15; MPa
